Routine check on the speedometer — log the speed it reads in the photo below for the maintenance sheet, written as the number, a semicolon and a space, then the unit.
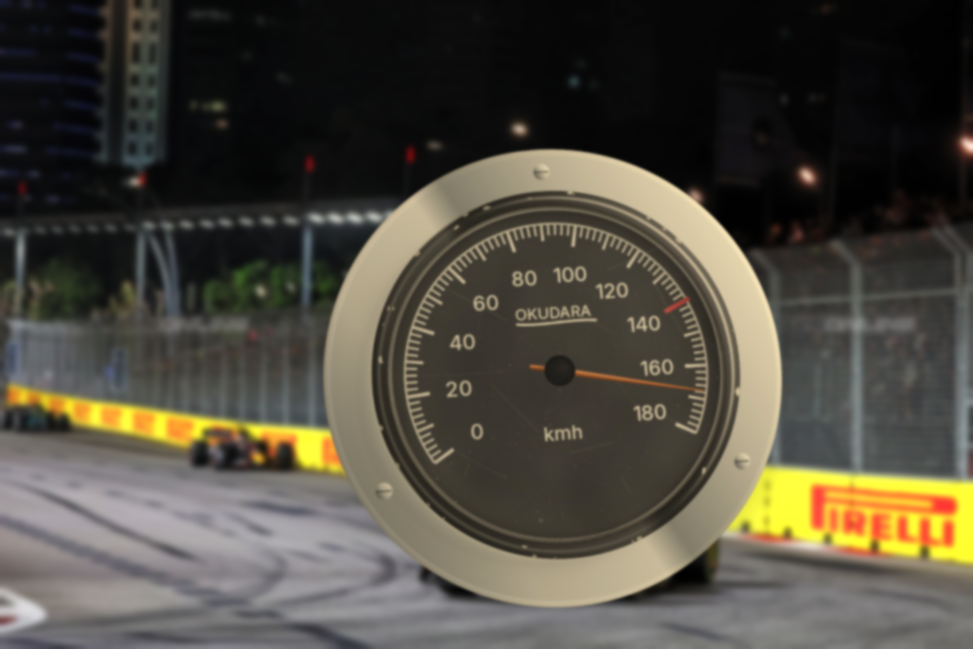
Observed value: 168; km/h
